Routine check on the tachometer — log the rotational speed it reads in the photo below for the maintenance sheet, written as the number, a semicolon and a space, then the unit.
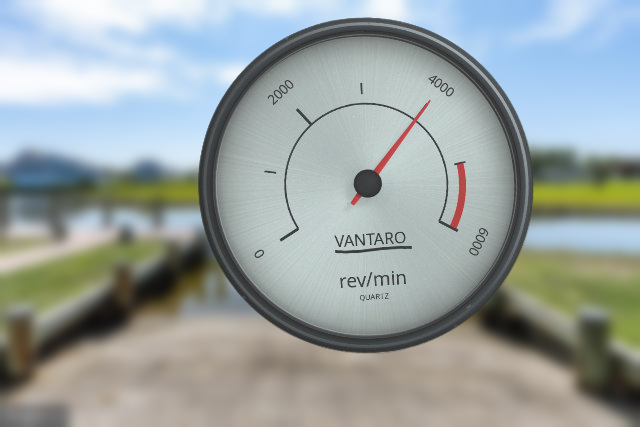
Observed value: 4000; rpm
